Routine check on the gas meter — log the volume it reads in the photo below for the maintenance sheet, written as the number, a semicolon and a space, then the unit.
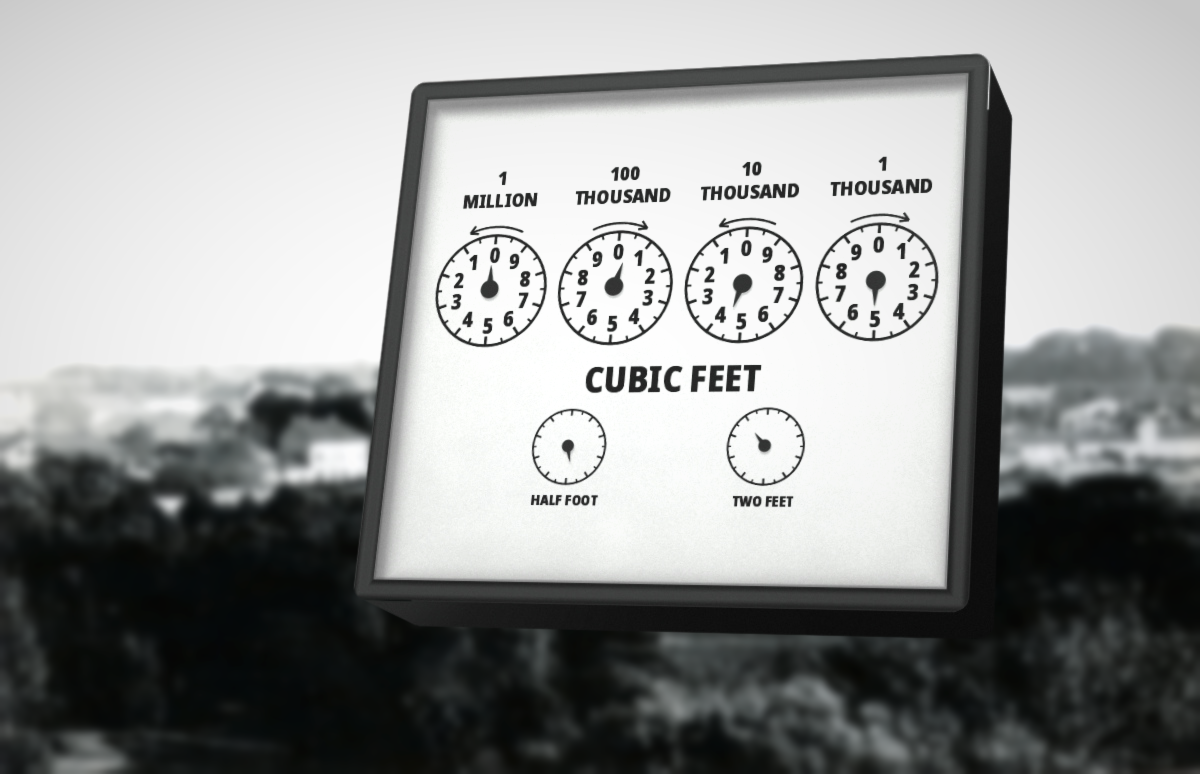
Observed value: 4500; ft³
